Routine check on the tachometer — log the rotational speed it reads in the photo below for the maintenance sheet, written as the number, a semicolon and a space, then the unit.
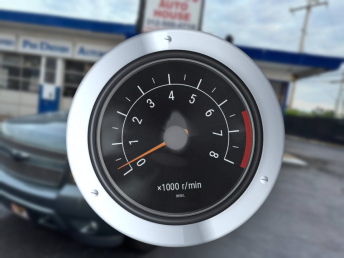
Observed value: 250; rpm
